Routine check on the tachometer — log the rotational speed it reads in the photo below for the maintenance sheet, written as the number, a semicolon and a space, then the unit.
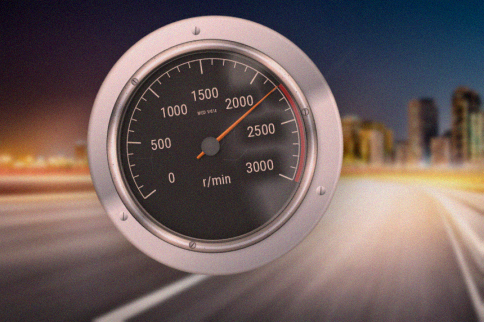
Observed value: 2200; rpm
